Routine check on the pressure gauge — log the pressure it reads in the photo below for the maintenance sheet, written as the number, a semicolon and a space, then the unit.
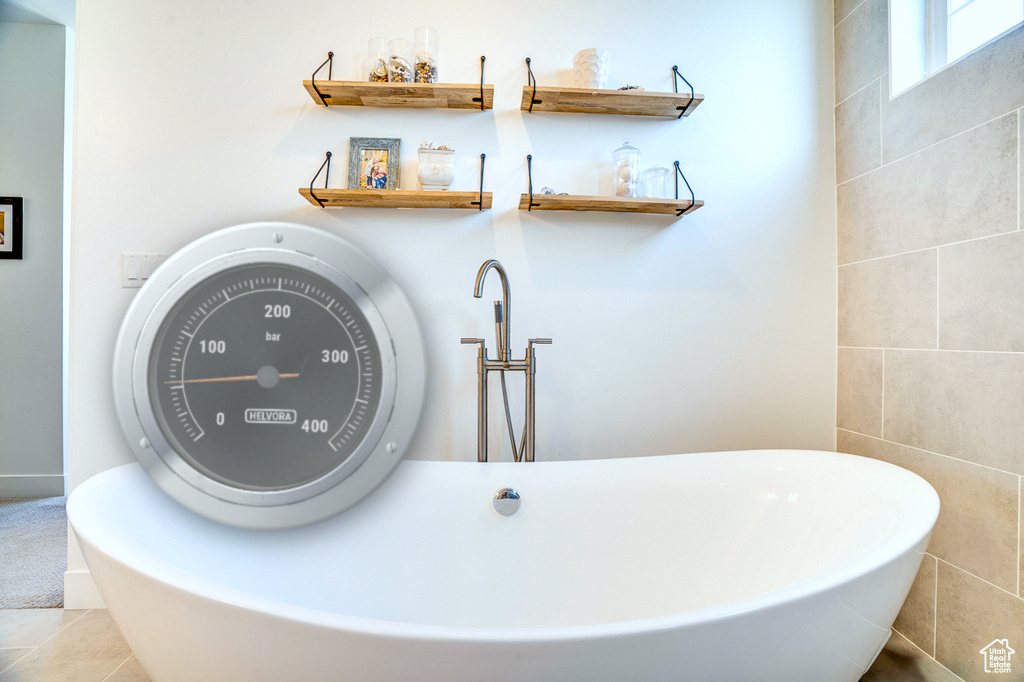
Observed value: 55; bar
